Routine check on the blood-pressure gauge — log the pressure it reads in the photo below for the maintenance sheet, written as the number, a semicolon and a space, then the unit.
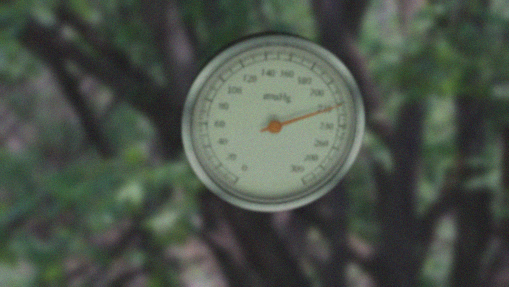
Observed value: 220; mmHg
